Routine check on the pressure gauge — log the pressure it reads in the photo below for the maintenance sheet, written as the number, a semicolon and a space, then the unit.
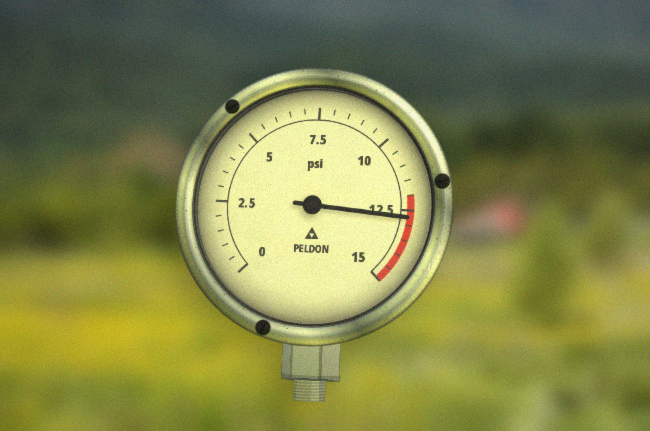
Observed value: 12.75; psi
